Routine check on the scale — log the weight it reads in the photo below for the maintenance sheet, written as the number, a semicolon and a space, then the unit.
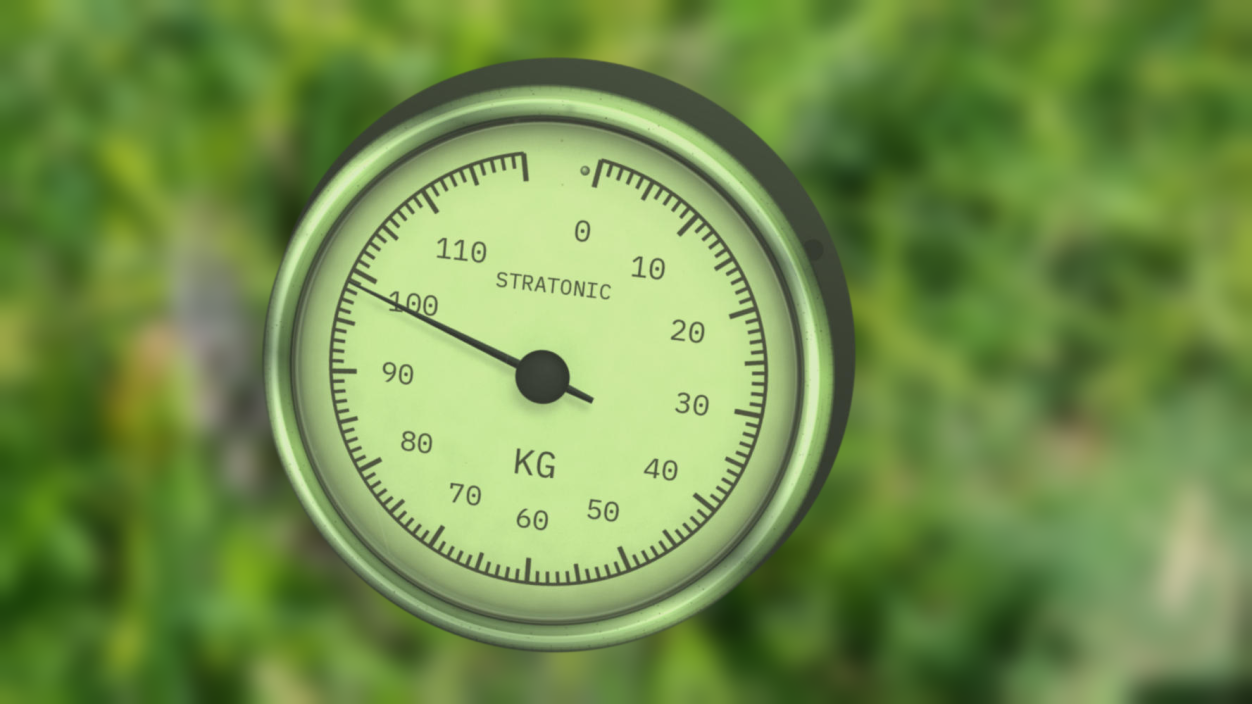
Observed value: 99; kg
